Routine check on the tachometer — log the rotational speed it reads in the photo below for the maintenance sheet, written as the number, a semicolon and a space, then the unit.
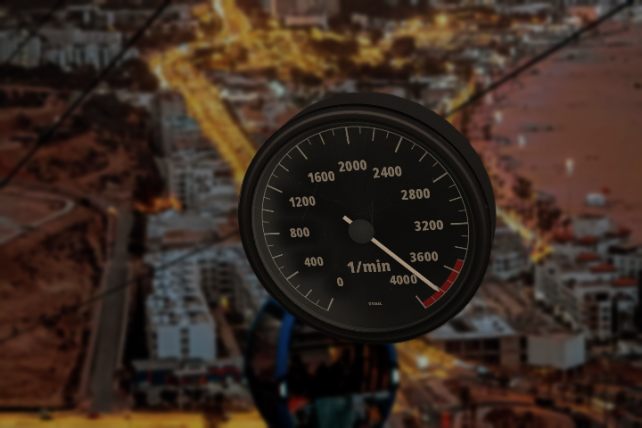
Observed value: 3800; rpm
